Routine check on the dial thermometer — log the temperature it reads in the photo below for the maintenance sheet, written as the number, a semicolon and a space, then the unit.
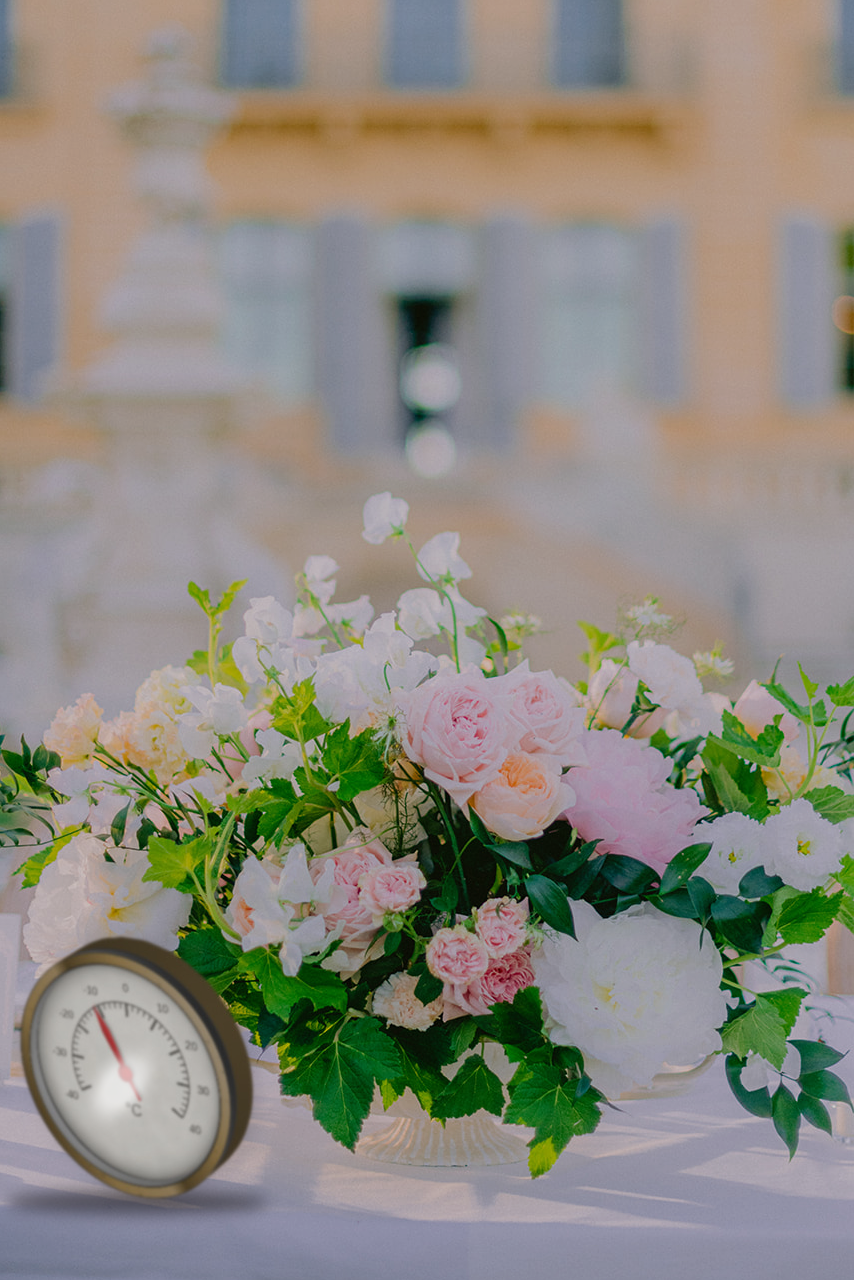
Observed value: -10; °C
